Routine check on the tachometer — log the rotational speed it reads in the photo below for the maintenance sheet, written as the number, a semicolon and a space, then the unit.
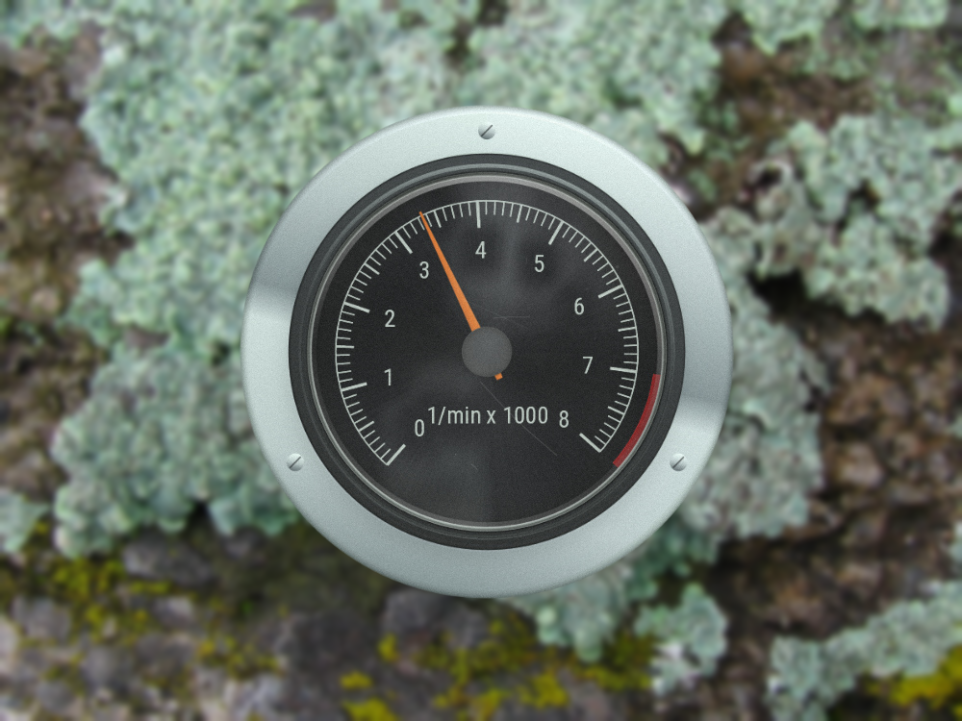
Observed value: 3350; rpm
